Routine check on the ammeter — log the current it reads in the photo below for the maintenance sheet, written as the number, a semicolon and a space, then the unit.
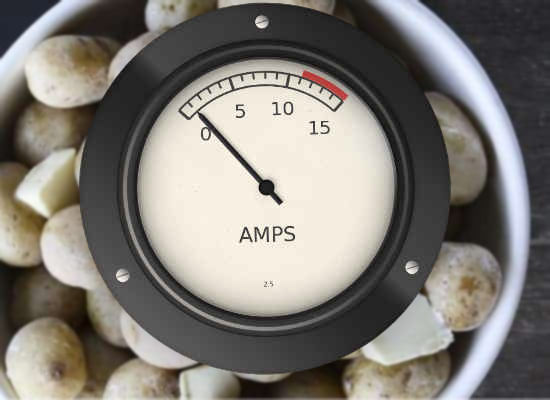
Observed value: 1; A
